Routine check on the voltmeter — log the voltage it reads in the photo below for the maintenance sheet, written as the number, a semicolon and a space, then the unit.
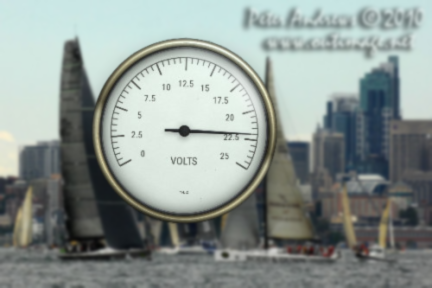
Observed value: 22; V
